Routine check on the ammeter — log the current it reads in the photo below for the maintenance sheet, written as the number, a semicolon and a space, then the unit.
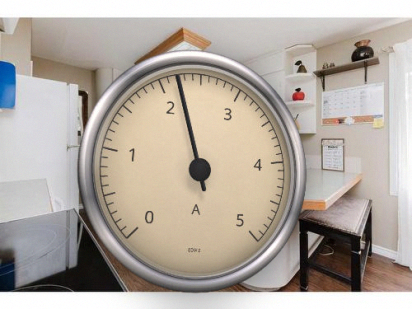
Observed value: 2.2; A
